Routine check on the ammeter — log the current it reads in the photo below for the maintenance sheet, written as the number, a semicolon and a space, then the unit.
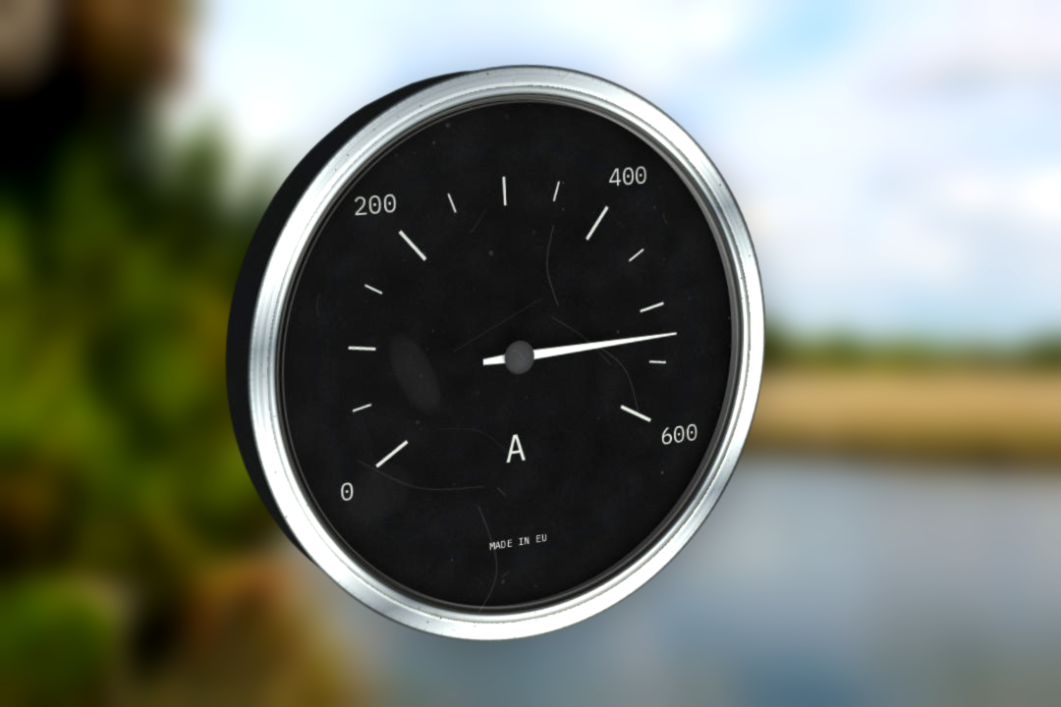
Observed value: 525; A
